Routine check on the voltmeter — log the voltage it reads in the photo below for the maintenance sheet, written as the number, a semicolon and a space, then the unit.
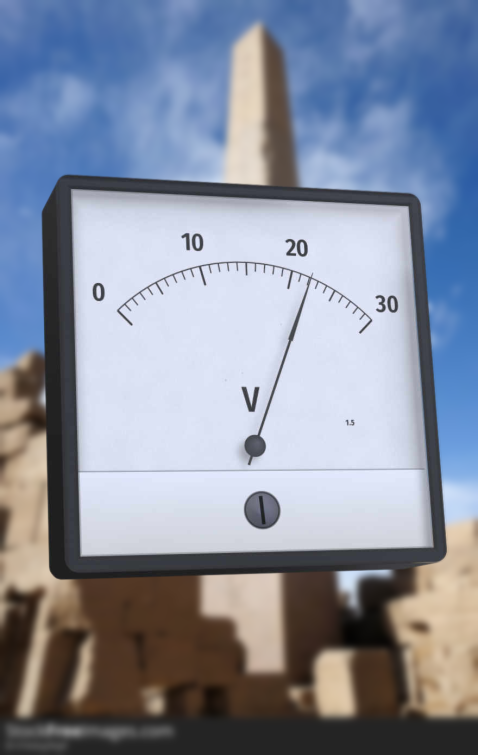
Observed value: 22; V
